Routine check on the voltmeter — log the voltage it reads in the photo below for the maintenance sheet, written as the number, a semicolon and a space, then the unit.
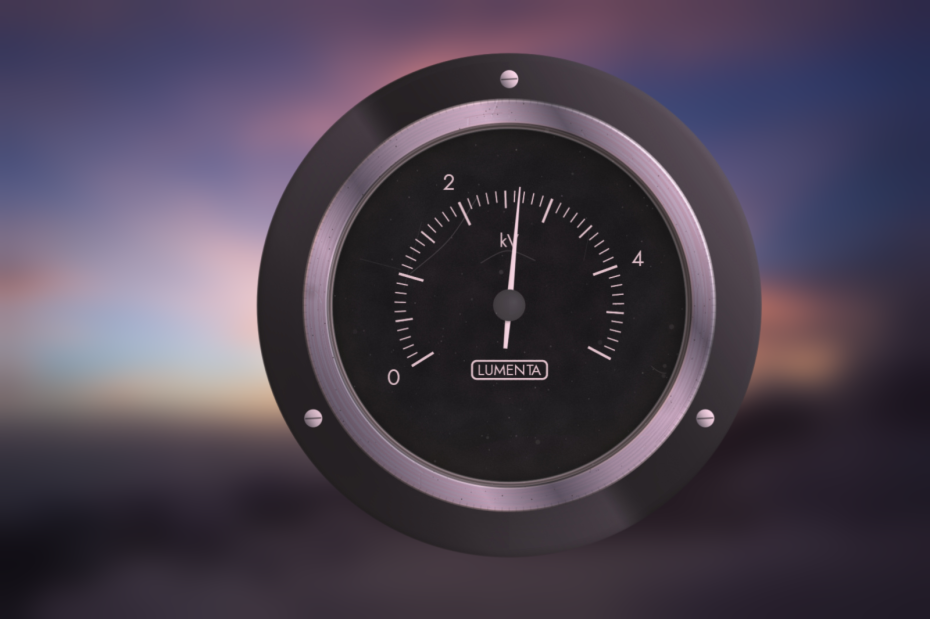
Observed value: 2.65; kV
